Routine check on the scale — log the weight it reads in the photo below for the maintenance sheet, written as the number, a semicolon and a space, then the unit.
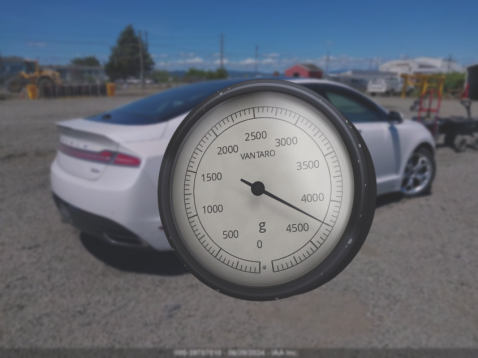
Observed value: 4250; g
